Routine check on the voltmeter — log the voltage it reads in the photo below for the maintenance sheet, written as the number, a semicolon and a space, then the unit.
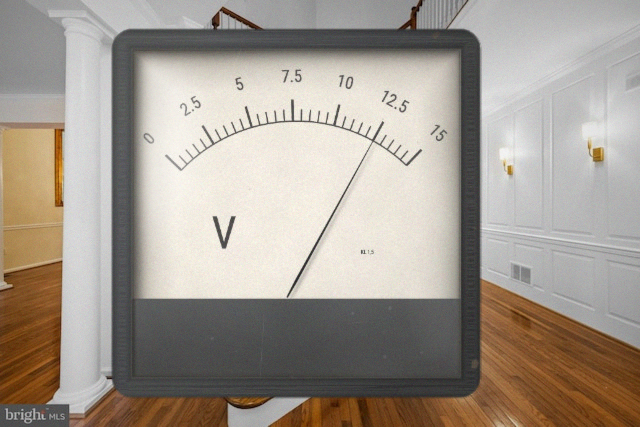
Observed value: 12.5; V
